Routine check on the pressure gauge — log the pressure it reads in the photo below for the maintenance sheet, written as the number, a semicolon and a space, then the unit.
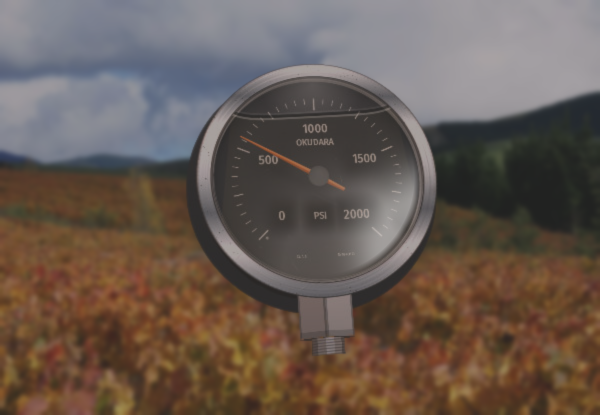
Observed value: 550; psi
